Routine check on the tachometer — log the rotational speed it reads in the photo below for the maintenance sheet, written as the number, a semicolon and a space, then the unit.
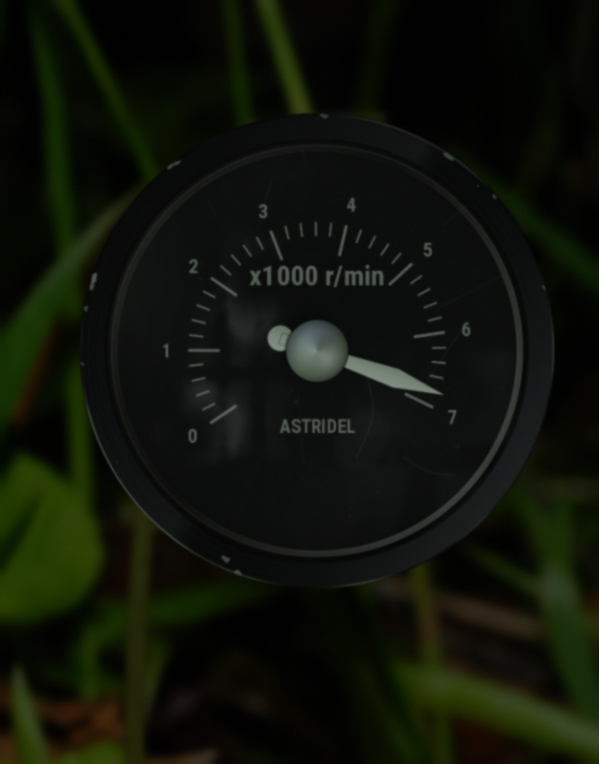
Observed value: 6800; rpm
